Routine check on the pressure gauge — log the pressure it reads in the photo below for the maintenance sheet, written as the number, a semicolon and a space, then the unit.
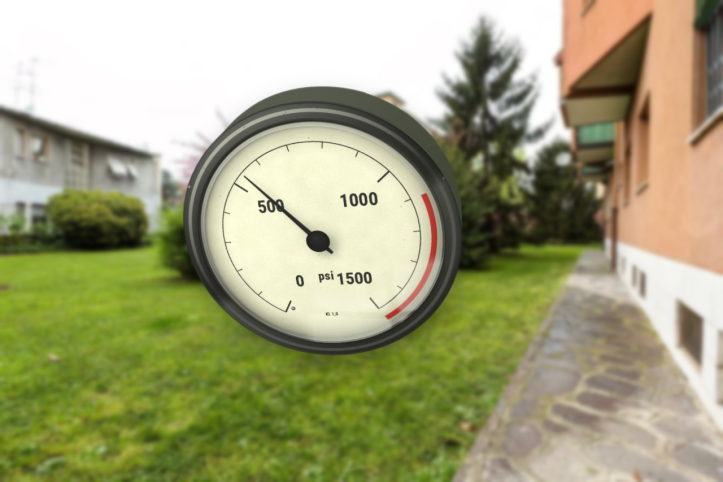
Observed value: 550; psi
